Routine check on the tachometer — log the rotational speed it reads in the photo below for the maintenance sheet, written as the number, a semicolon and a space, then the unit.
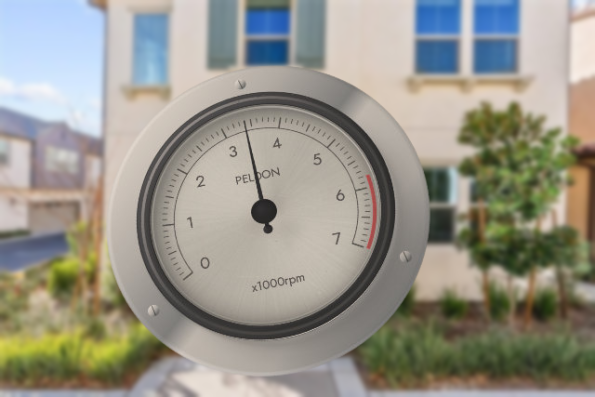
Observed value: 3400; rpm
